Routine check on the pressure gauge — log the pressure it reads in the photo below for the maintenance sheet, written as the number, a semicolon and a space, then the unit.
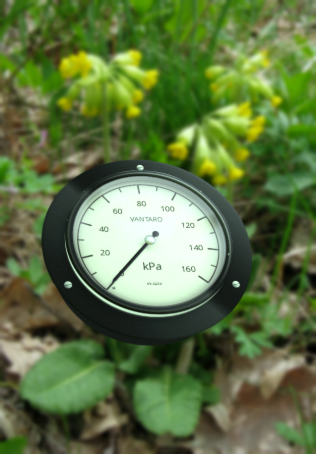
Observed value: 0; kPa
